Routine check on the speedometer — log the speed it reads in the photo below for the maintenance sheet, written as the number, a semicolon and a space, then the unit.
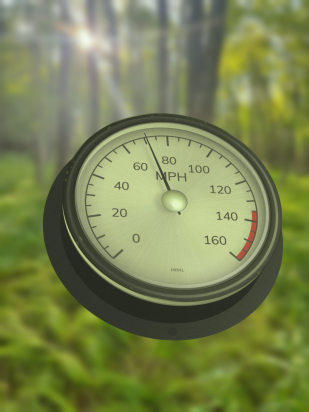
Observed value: 70; mph
